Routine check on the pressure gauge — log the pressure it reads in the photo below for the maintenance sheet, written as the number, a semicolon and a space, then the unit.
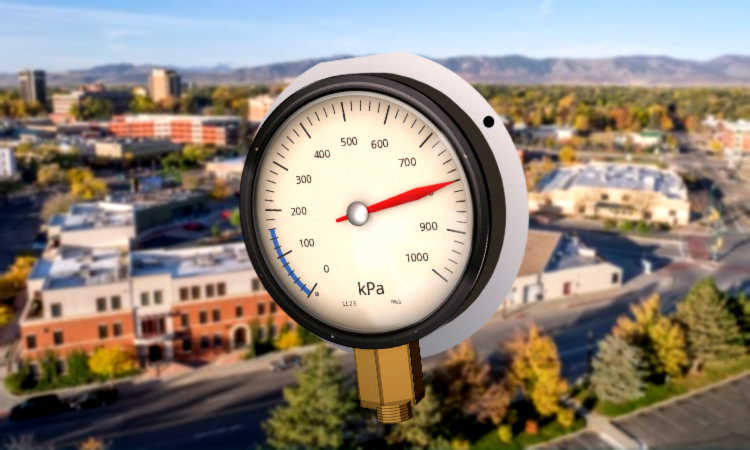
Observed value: 800; kPa
